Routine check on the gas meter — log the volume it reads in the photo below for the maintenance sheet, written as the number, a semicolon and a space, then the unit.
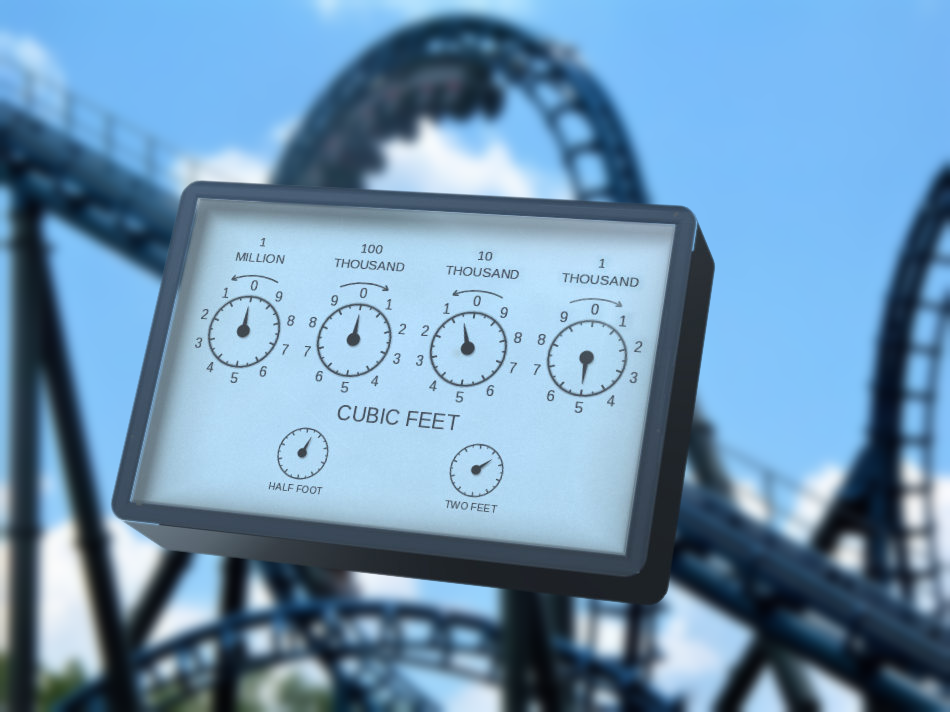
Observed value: 500; ft³
